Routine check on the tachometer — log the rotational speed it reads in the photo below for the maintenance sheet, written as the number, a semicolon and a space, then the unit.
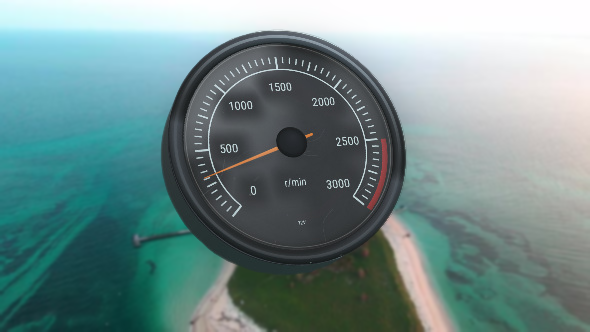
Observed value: 300; rpm
